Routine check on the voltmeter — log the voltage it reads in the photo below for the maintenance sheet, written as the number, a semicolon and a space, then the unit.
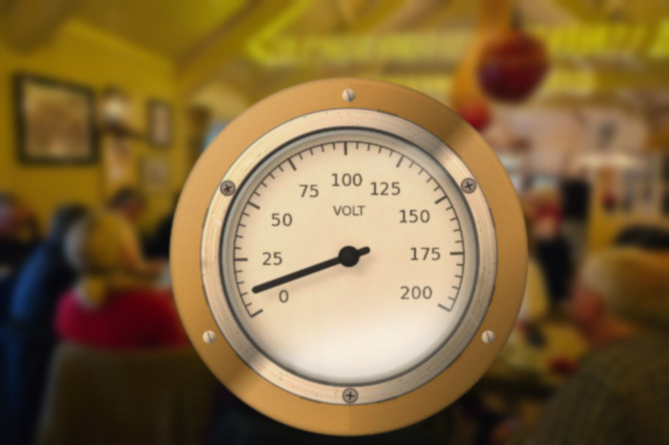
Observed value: 10; V
